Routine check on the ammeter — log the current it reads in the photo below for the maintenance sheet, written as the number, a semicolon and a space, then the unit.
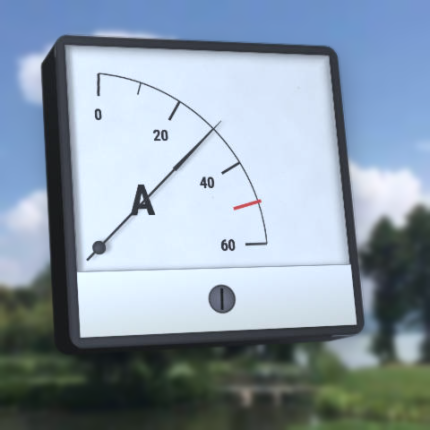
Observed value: 30; A
